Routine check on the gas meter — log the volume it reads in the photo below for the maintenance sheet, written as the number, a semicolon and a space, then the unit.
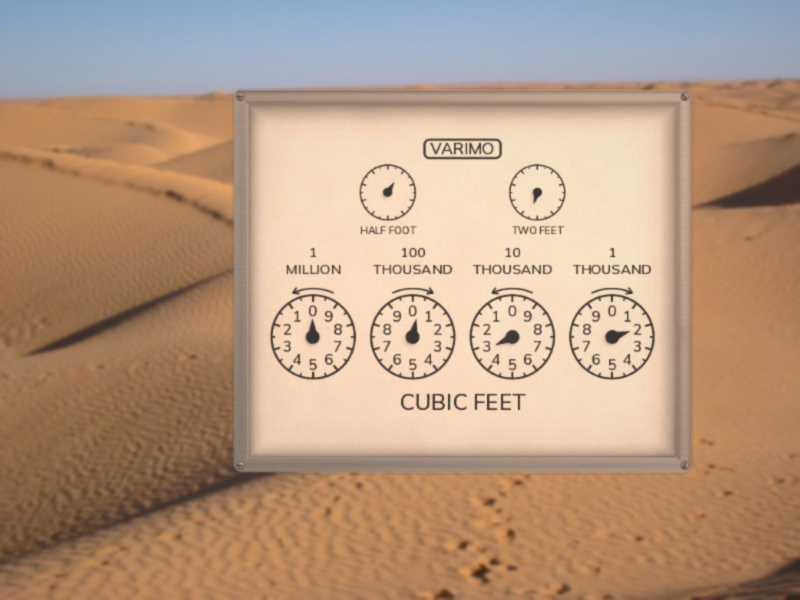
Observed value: 3200; ft³
